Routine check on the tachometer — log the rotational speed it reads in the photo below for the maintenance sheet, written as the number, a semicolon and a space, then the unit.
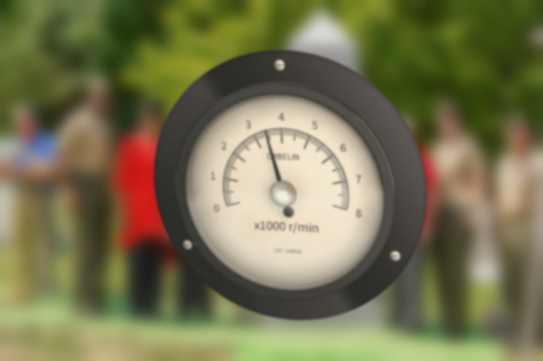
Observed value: 3500; rpm
